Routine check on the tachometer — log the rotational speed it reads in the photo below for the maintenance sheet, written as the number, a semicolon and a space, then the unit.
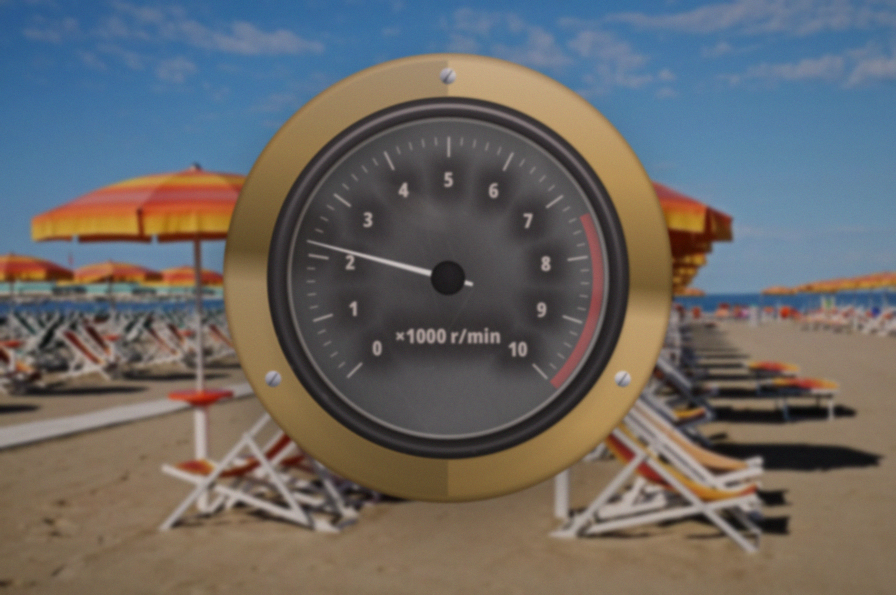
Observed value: 2200; rpm
